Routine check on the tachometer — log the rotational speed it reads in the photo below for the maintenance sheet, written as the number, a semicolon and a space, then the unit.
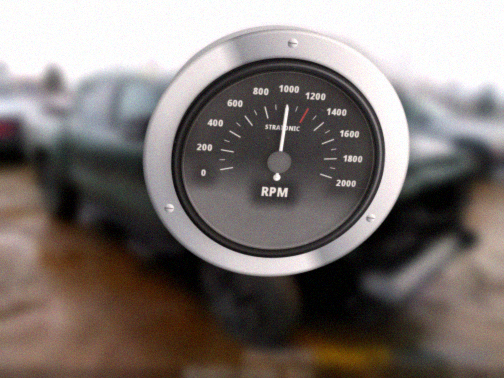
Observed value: 1000; rpm
